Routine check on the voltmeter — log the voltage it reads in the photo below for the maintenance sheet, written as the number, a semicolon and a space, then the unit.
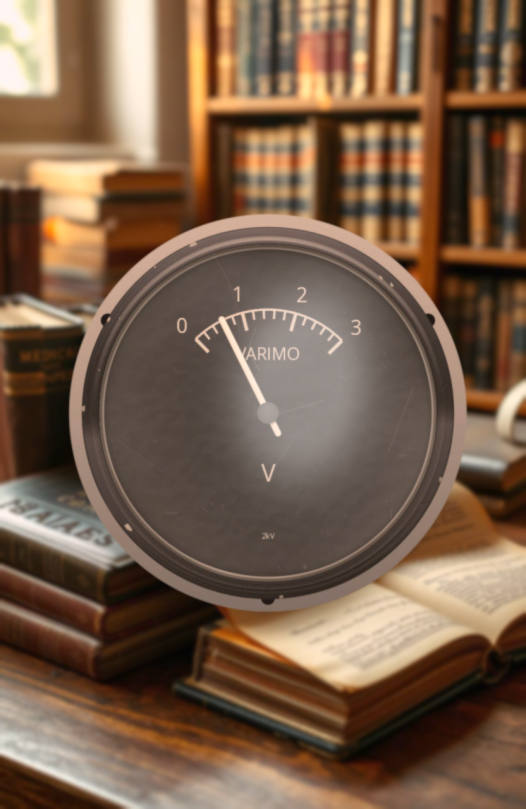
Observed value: 0.6; V
